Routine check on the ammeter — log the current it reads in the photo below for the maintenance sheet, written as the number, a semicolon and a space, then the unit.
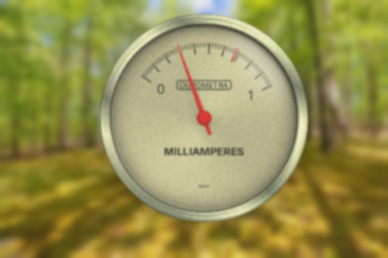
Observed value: 0.3; mA
